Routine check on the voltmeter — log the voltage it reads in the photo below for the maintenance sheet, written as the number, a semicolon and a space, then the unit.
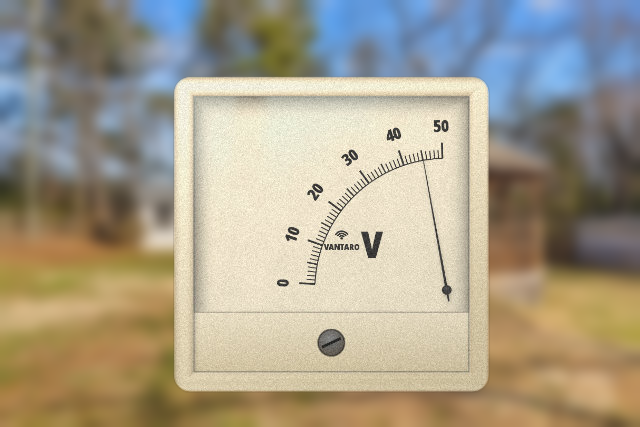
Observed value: 45; V
